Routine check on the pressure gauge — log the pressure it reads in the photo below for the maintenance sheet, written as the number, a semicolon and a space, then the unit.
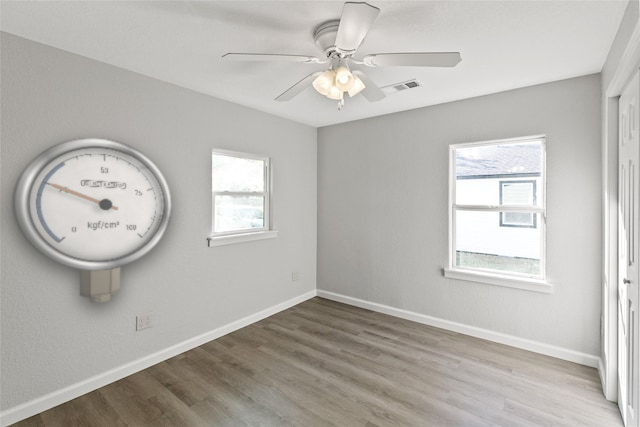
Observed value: 25; kg/cm²
